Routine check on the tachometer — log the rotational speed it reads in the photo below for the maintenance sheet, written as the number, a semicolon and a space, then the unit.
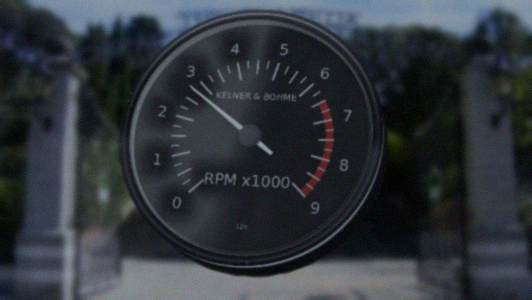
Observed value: 2750; rpm
